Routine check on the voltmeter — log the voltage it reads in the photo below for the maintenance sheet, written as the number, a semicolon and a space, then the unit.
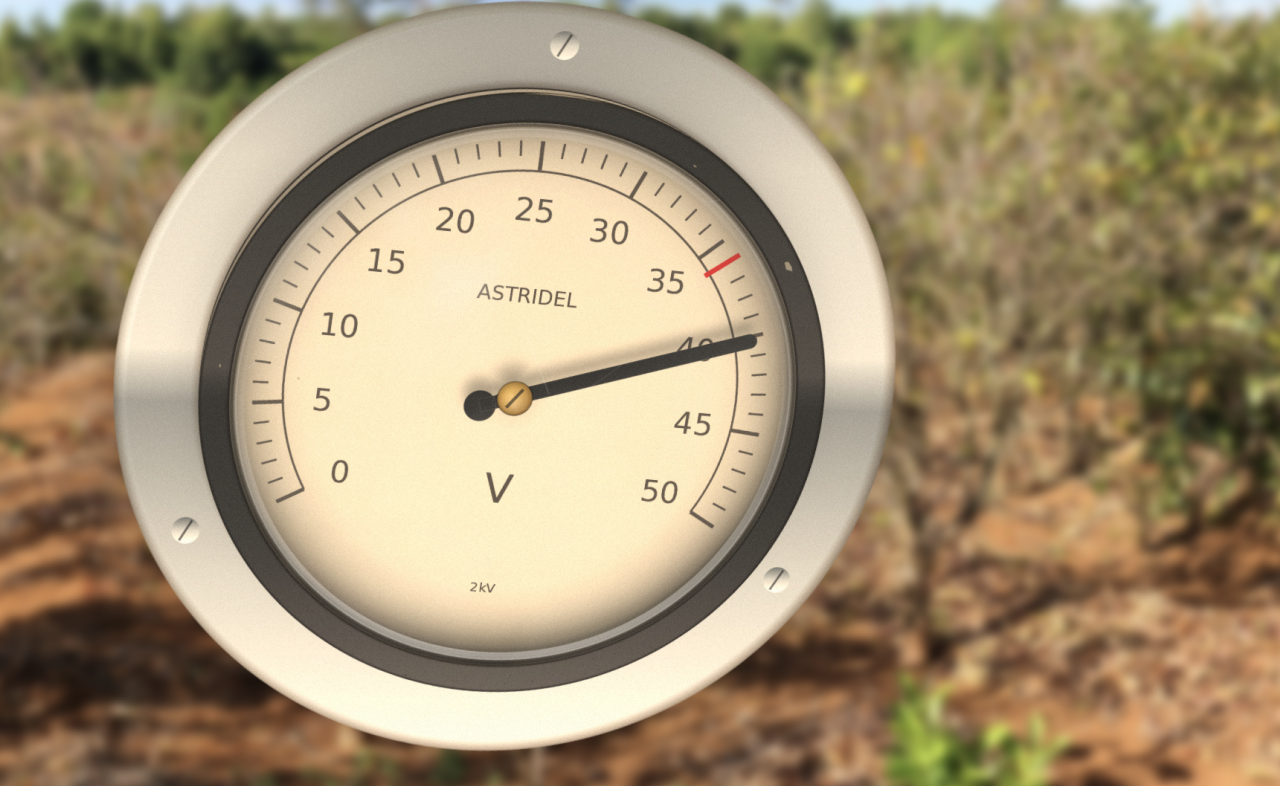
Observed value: 40; V
